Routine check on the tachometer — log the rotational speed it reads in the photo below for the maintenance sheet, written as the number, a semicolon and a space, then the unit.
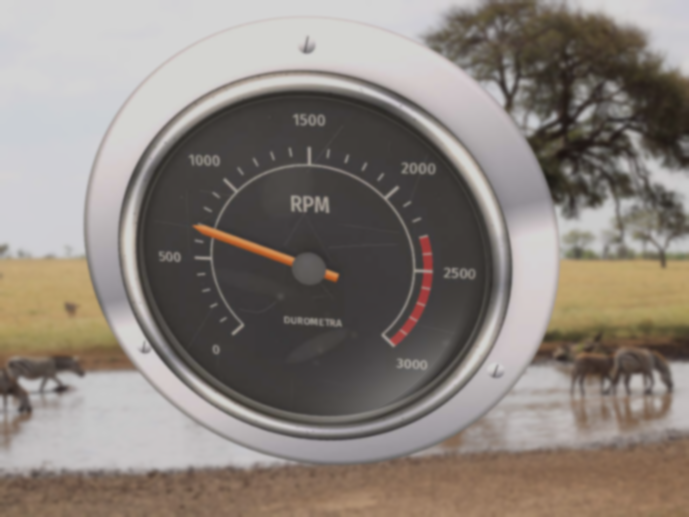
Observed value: 700; rpm
